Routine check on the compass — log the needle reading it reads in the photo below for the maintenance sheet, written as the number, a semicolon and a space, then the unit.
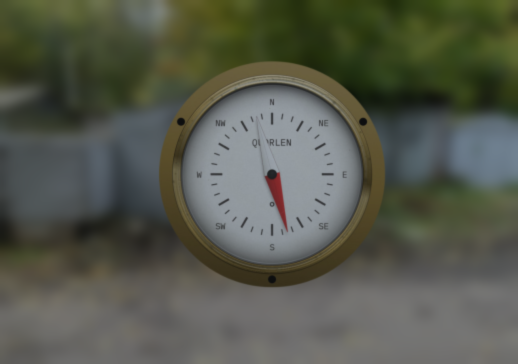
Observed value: 165; °
